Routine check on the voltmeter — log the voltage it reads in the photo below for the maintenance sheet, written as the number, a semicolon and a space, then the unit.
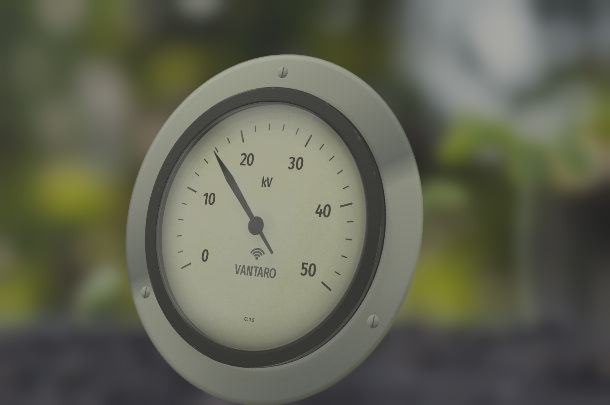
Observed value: 16; kV
